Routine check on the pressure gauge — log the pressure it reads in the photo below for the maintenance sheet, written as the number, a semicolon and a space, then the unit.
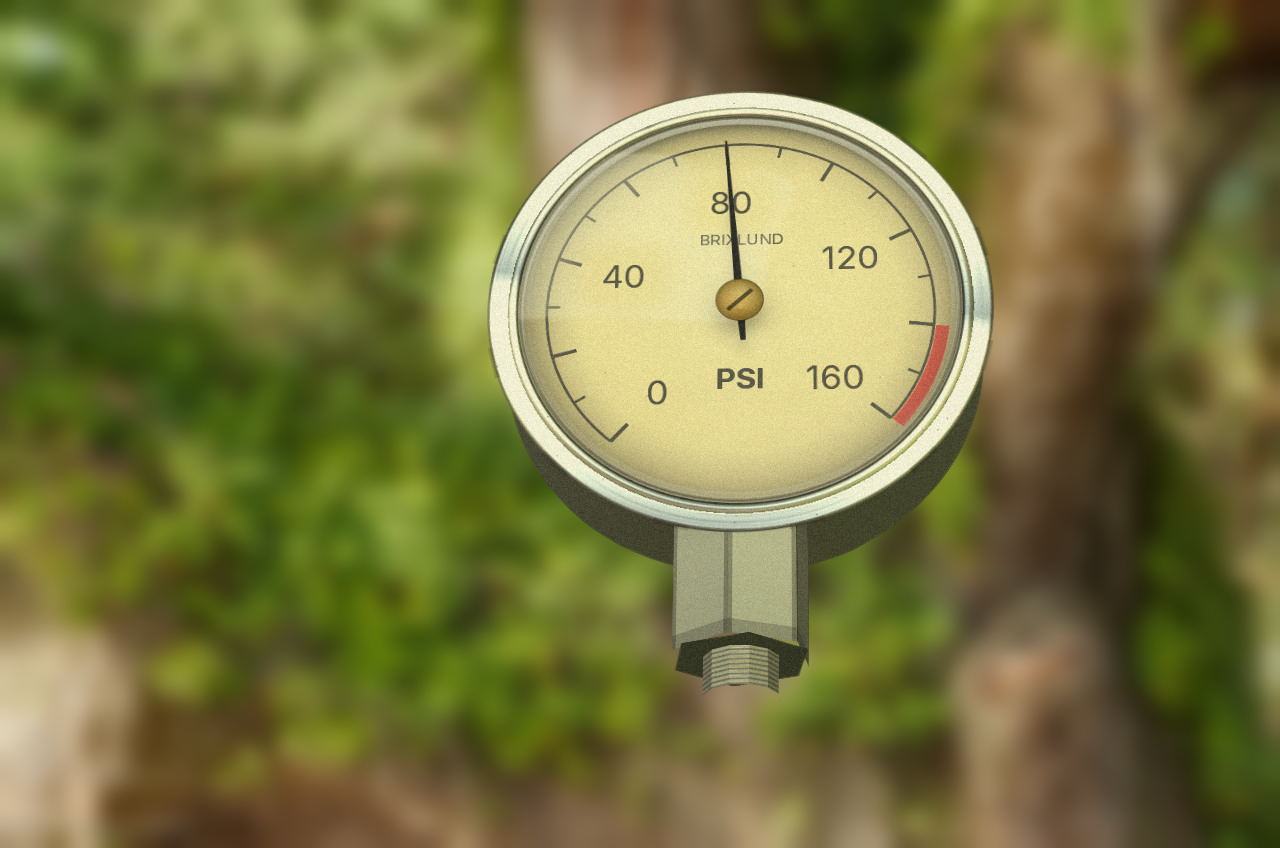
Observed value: 80; psi
